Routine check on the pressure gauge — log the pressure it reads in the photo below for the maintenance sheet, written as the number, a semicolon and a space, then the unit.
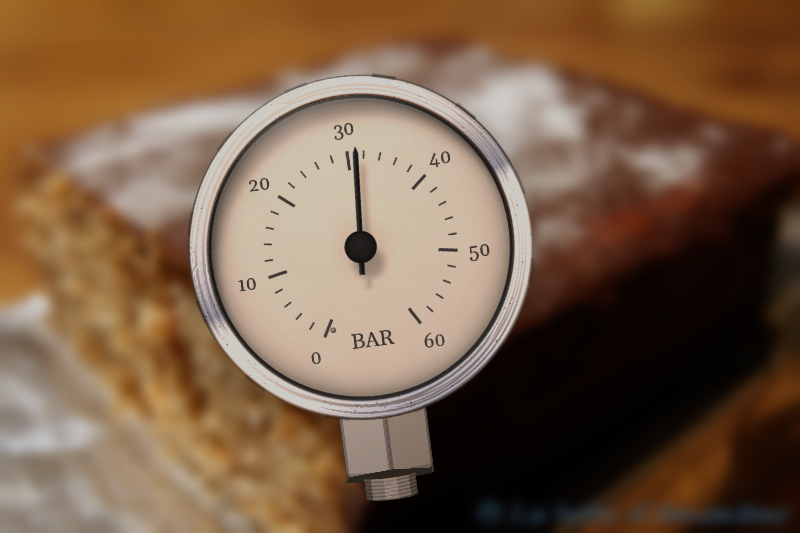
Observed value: 31; bar
